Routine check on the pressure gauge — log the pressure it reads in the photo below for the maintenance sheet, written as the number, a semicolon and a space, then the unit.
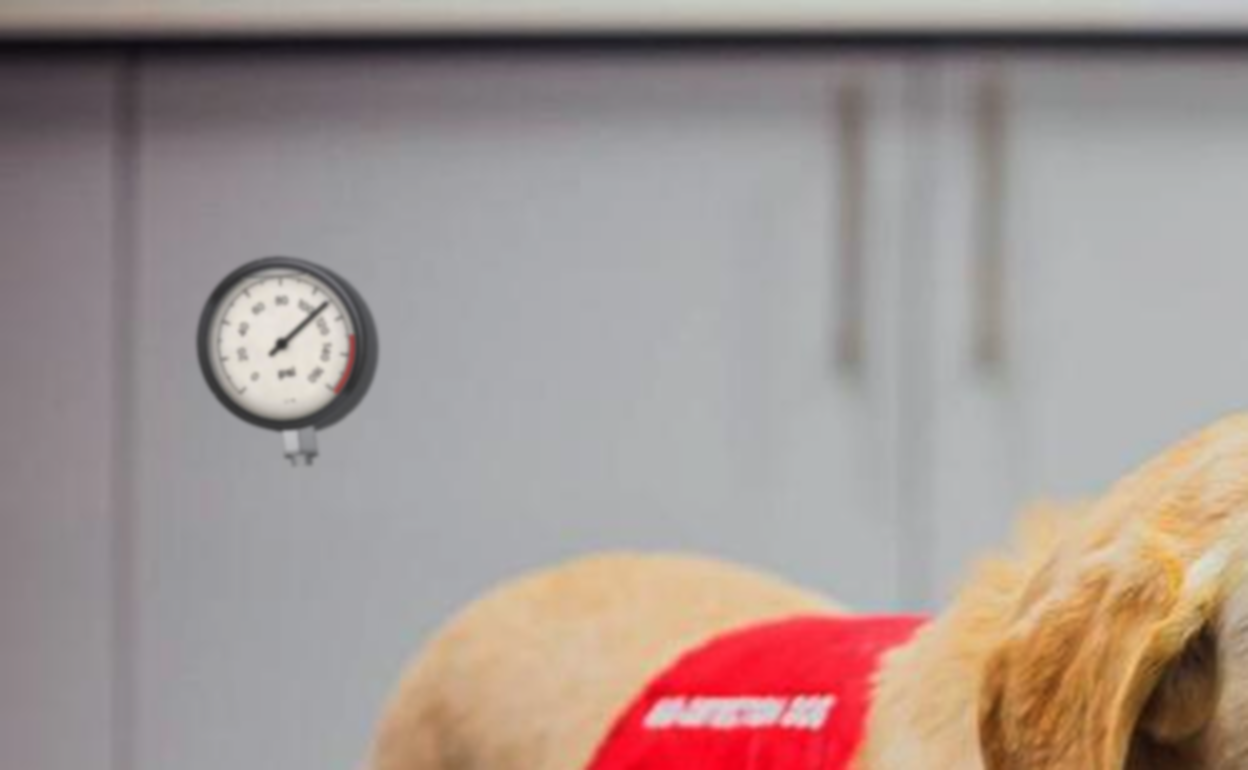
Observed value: 110; psi
